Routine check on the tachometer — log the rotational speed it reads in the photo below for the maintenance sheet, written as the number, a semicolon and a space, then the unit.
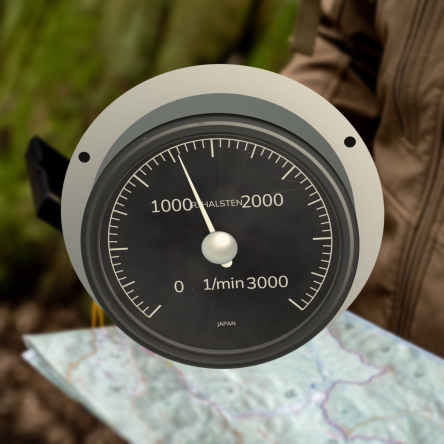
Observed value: 1300; rpm
